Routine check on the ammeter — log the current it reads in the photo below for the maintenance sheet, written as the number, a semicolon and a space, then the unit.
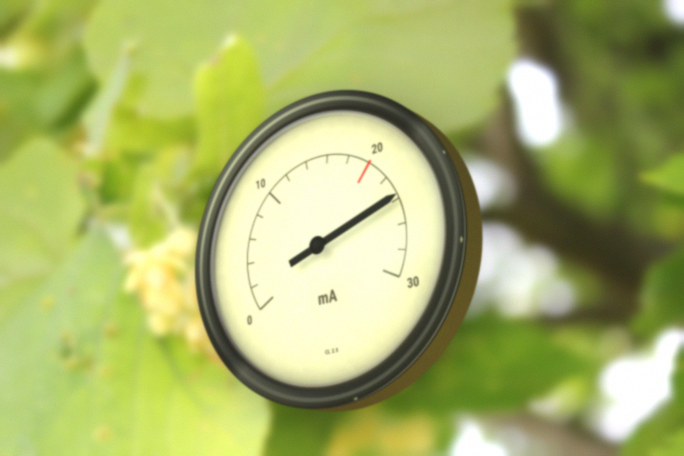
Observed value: 24; mA
